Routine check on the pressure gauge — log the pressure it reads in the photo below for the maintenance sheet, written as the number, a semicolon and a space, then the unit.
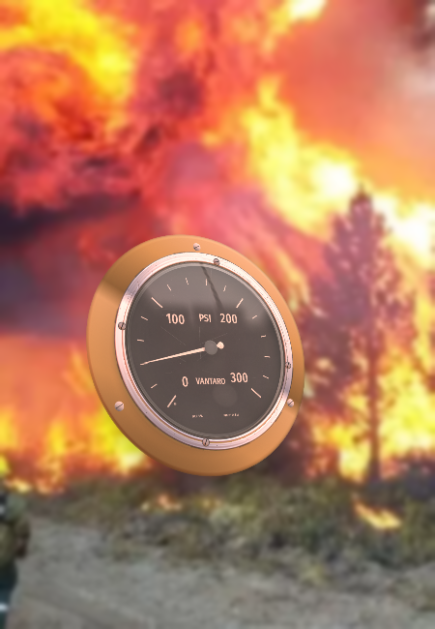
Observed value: 40; psi
